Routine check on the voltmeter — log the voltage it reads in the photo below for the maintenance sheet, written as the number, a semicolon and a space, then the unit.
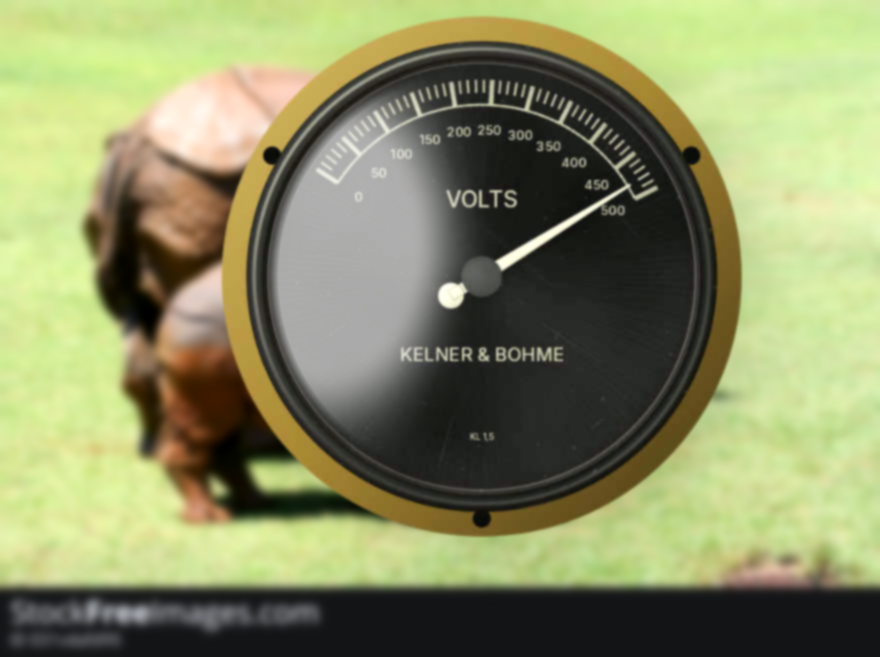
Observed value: 480; V
